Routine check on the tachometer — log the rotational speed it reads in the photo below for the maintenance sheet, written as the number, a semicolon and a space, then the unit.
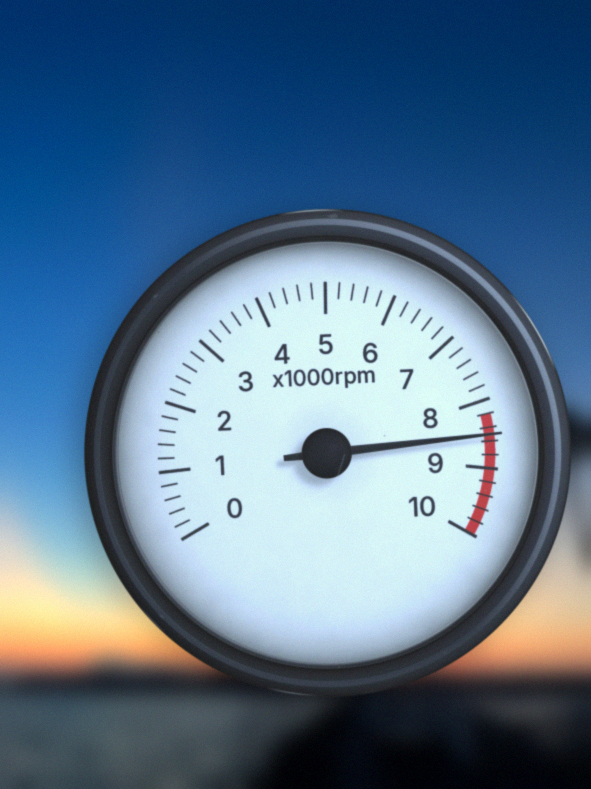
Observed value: 8500; rpm
